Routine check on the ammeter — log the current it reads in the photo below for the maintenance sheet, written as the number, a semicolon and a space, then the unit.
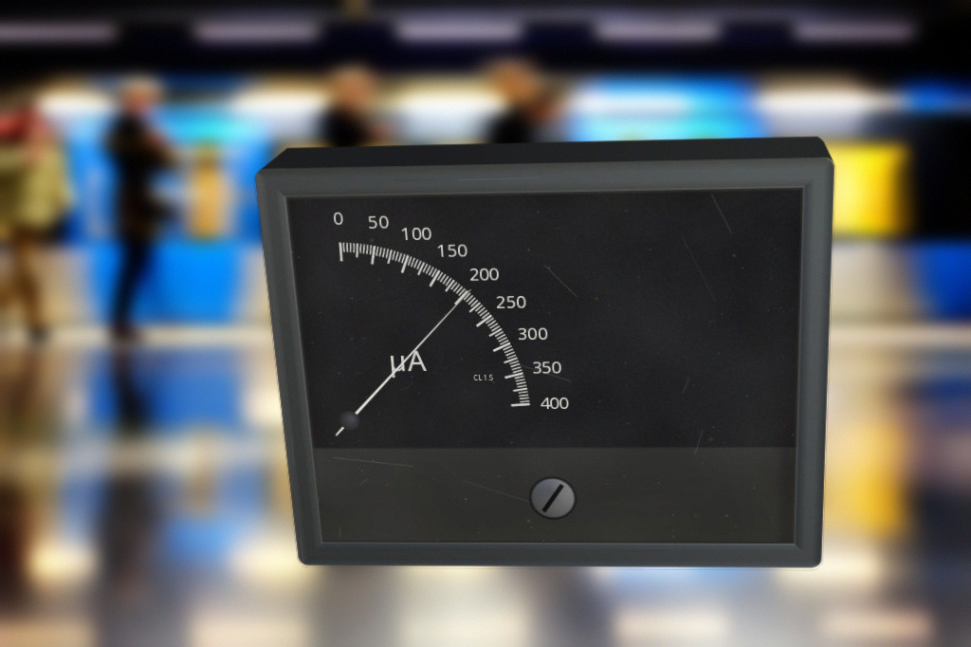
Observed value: 200; µA
